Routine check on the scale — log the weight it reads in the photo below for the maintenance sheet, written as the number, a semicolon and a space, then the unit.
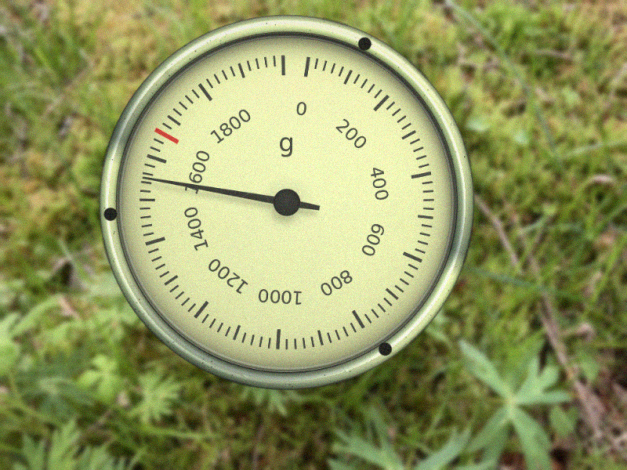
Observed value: 1550; g
